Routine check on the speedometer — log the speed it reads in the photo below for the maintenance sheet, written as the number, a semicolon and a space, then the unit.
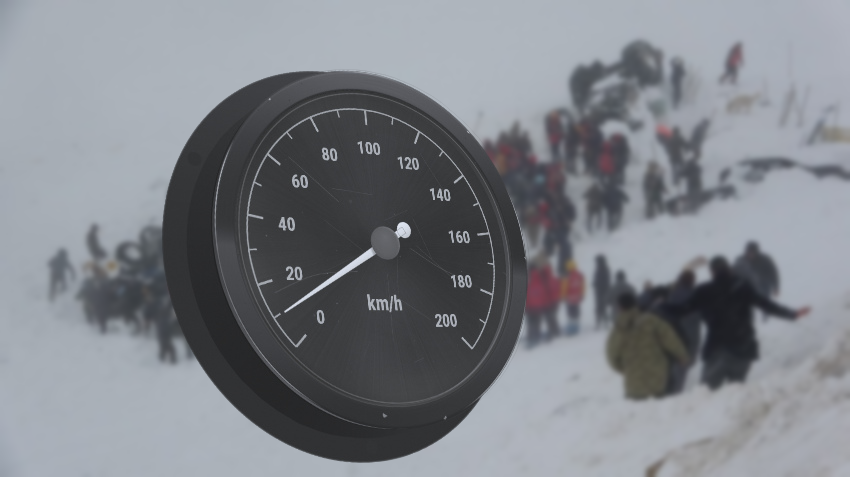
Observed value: 10; km/h
